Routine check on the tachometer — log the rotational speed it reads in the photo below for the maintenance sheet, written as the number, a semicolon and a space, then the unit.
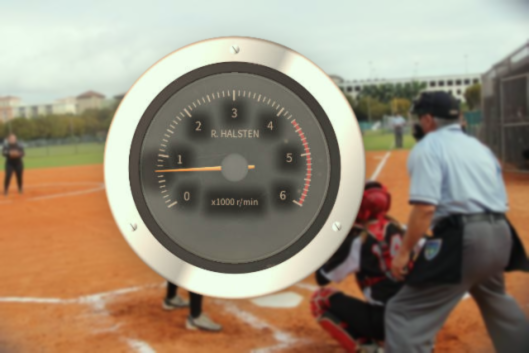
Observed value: 700; rpm
